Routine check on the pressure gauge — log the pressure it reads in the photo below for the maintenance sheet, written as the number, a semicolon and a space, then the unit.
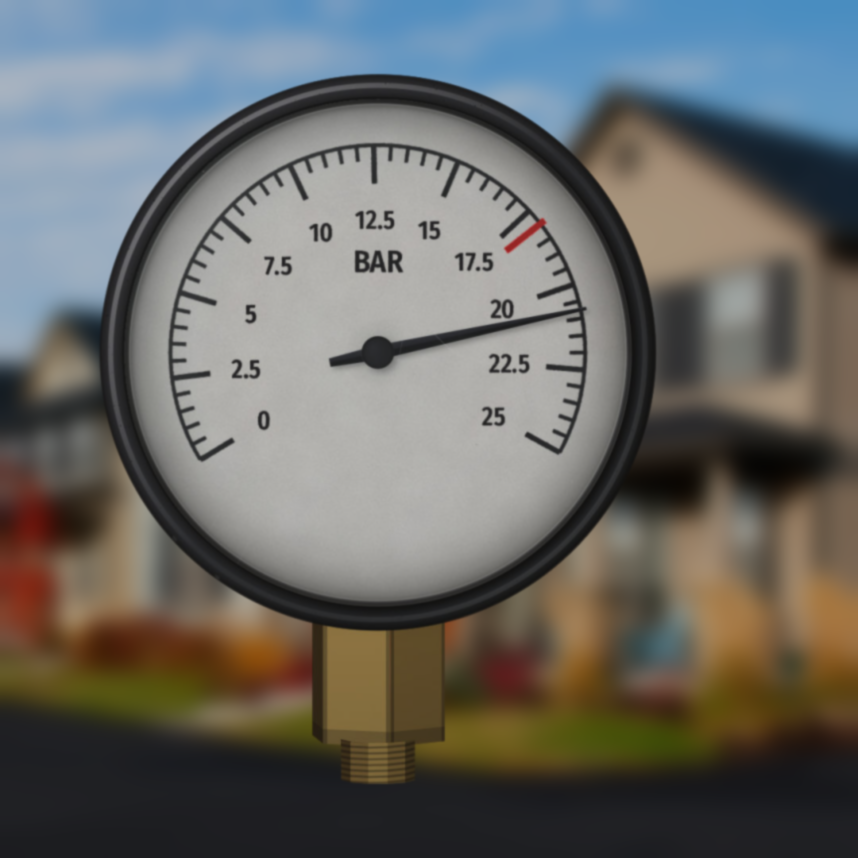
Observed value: 20.75; bar
